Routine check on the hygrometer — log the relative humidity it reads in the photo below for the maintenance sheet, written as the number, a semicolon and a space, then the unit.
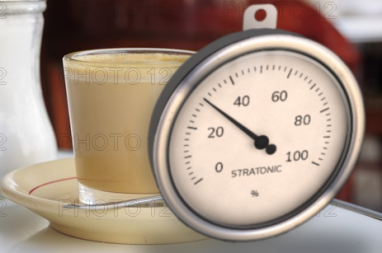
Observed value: 30; %
